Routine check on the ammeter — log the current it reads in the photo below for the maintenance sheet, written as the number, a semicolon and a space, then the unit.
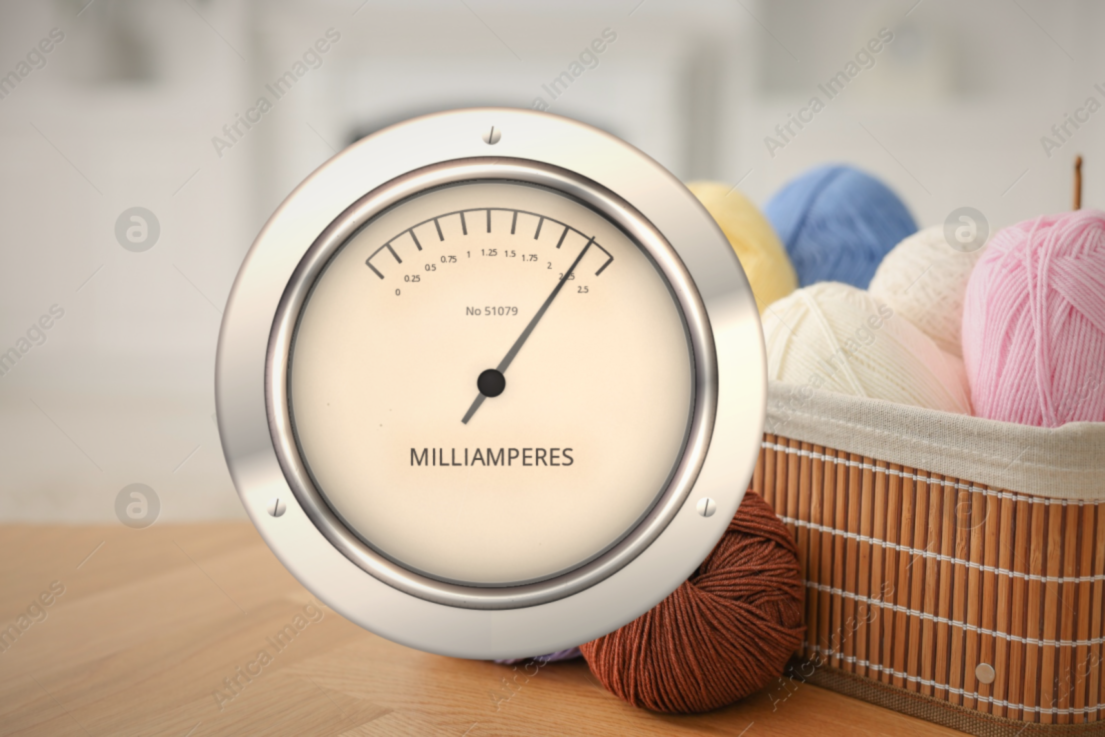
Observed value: 2.25; mA
